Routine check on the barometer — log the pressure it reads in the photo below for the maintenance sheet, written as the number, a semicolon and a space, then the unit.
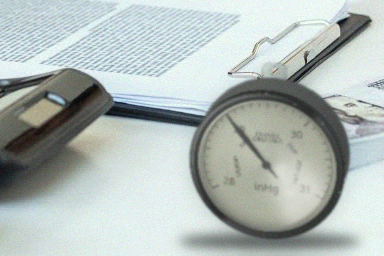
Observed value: 29; inHg
